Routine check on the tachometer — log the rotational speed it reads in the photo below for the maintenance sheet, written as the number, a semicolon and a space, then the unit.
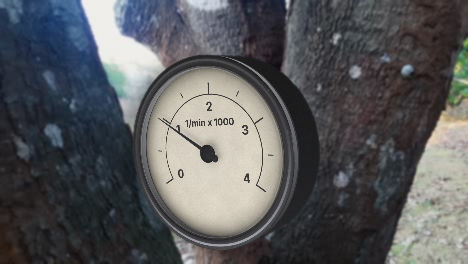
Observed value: 1000; rpm
